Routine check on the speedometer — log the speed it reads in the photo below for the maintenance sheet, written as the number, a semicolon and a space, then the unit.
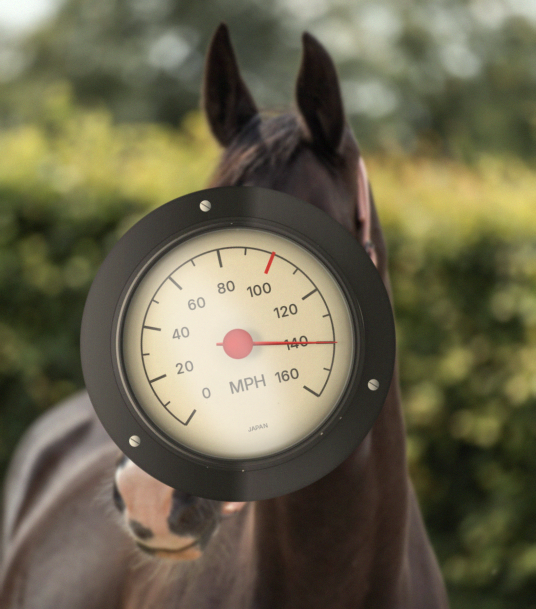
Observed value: 140; mph
